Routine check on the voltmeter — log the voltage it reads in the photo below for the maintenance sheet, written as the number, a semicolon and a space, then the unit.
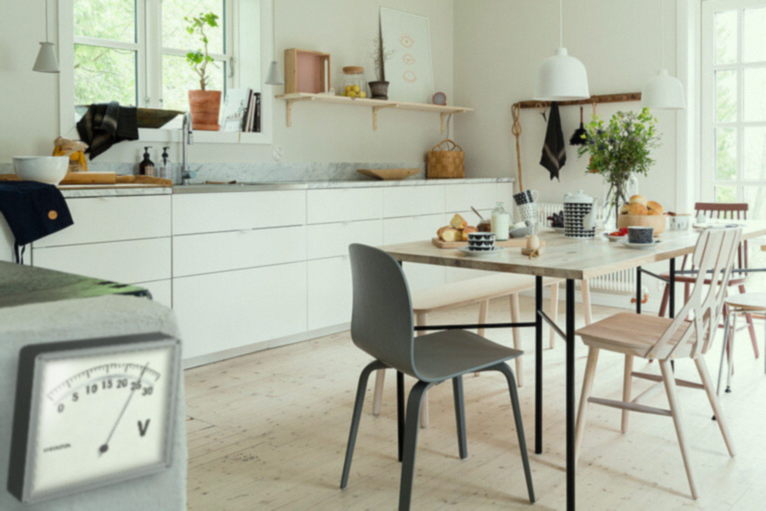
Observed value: 25; V
